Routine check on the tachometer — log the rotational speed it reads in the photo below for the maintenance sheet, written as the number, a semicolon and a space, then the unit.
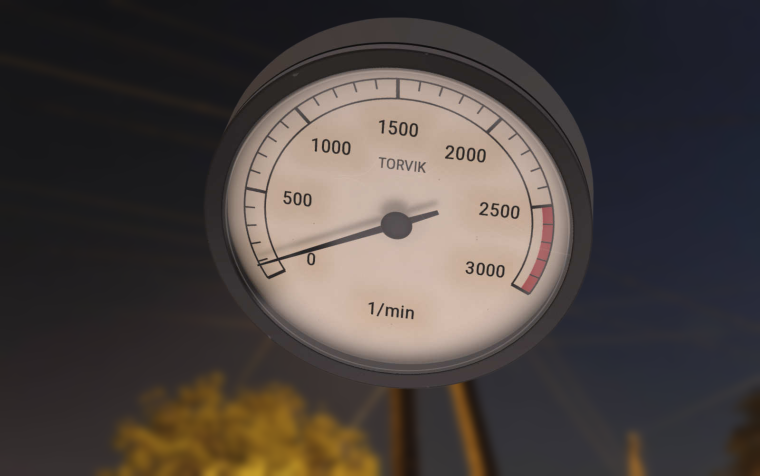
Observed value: 100; rpm
